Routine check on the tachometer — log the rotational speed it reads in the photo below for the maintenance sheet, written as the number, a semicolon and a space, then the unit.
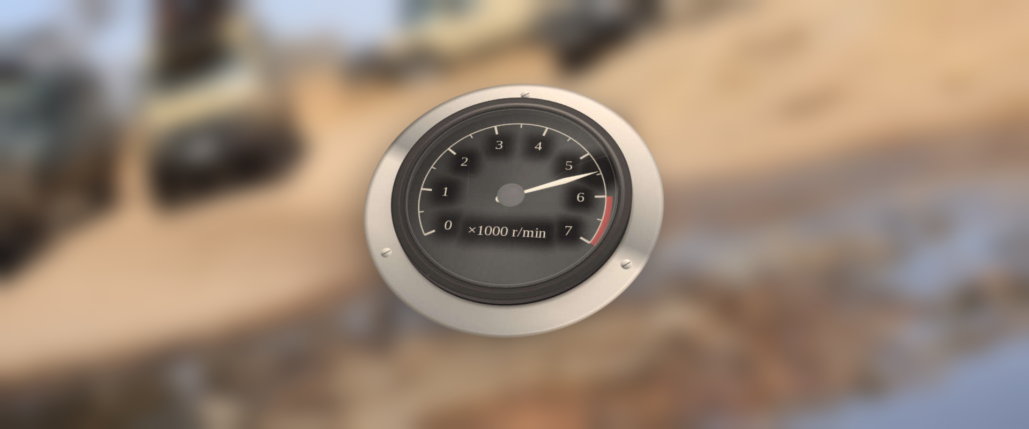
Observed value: 5500; rpm
